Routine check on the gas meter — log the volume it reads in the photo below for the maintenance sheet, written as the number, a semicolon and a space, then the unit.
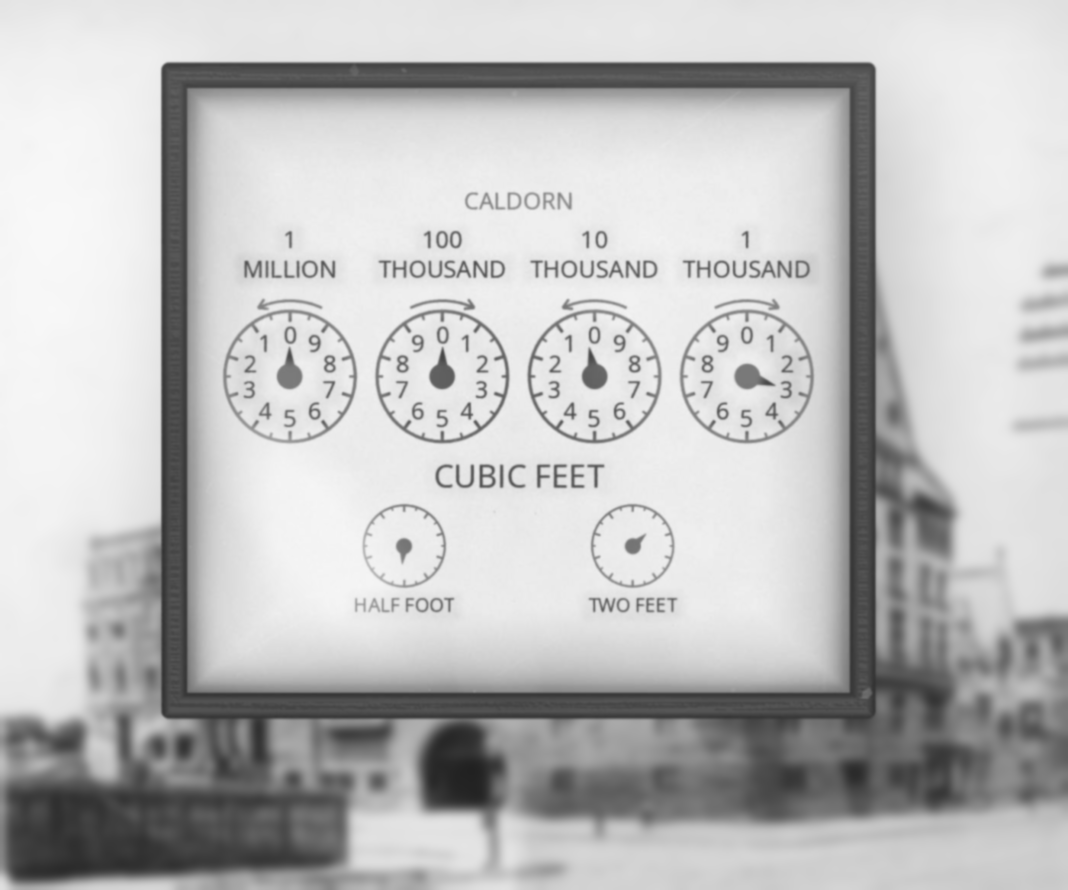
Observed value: 300; ft³
